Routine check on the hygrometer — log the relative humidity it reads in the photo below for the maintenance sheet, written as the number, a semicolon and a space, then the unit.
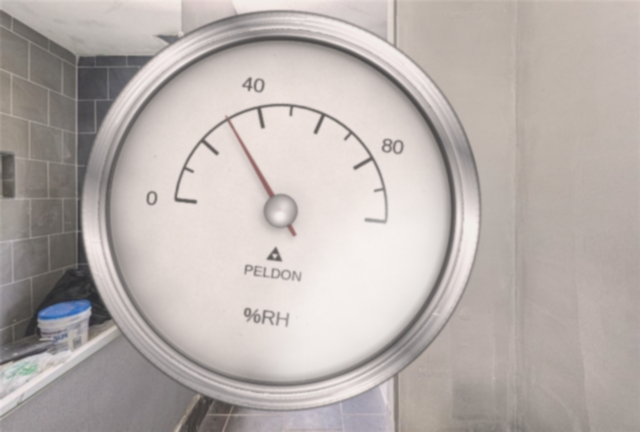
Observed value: 30; %
